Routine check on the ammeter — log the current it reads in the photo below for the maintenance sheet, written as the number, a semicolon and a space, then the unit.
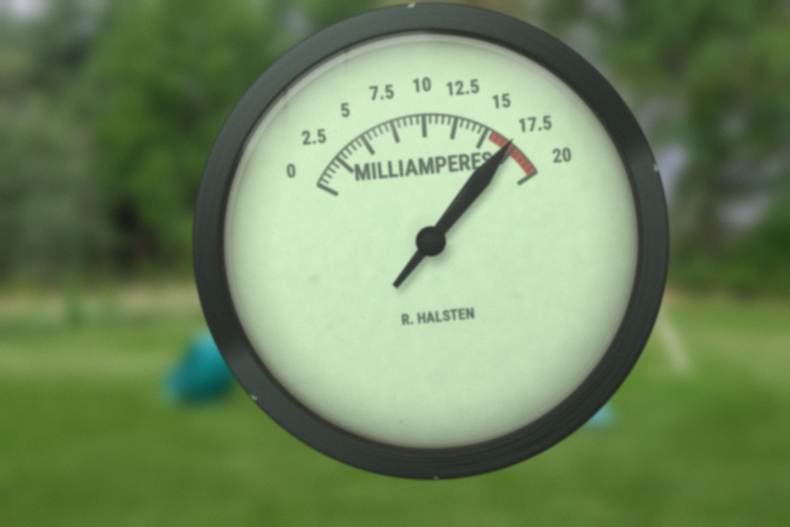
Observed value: 17; mA
